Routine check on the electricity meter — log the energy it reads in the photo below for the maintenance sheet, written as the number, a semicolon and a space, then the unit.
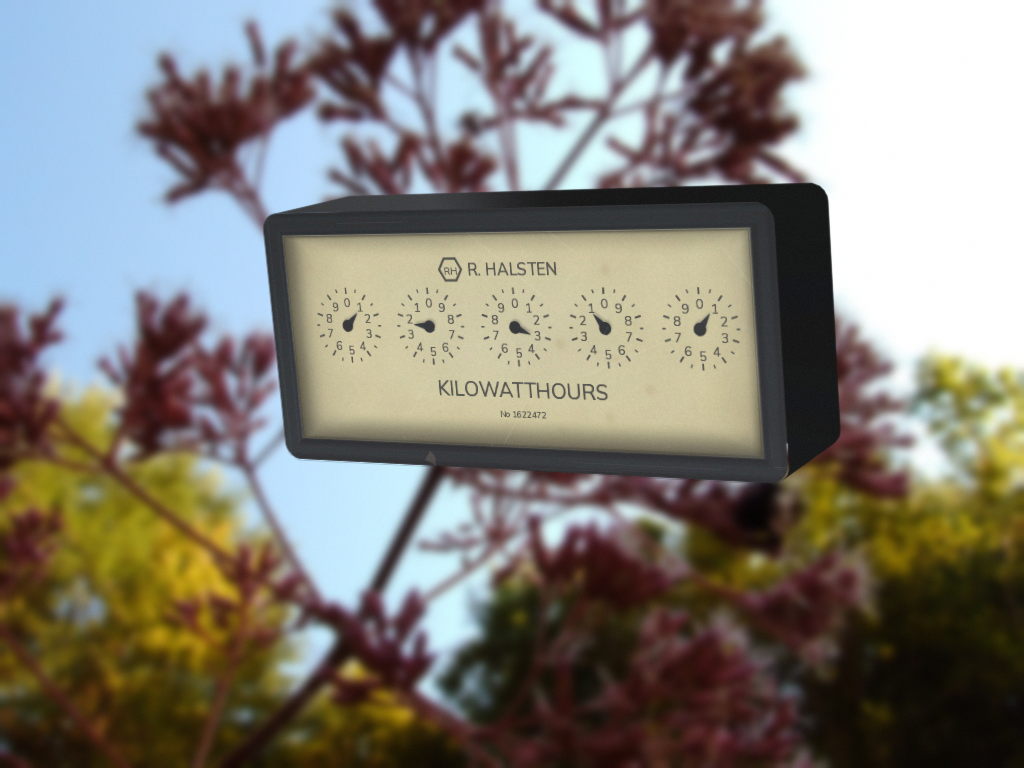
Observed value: 12311; kWh
